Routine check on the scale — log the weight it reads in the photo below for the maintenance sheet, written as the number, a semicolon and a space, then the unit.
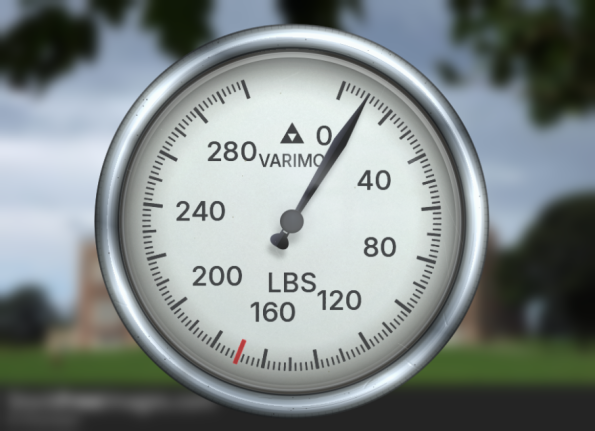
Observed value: 10; lb
